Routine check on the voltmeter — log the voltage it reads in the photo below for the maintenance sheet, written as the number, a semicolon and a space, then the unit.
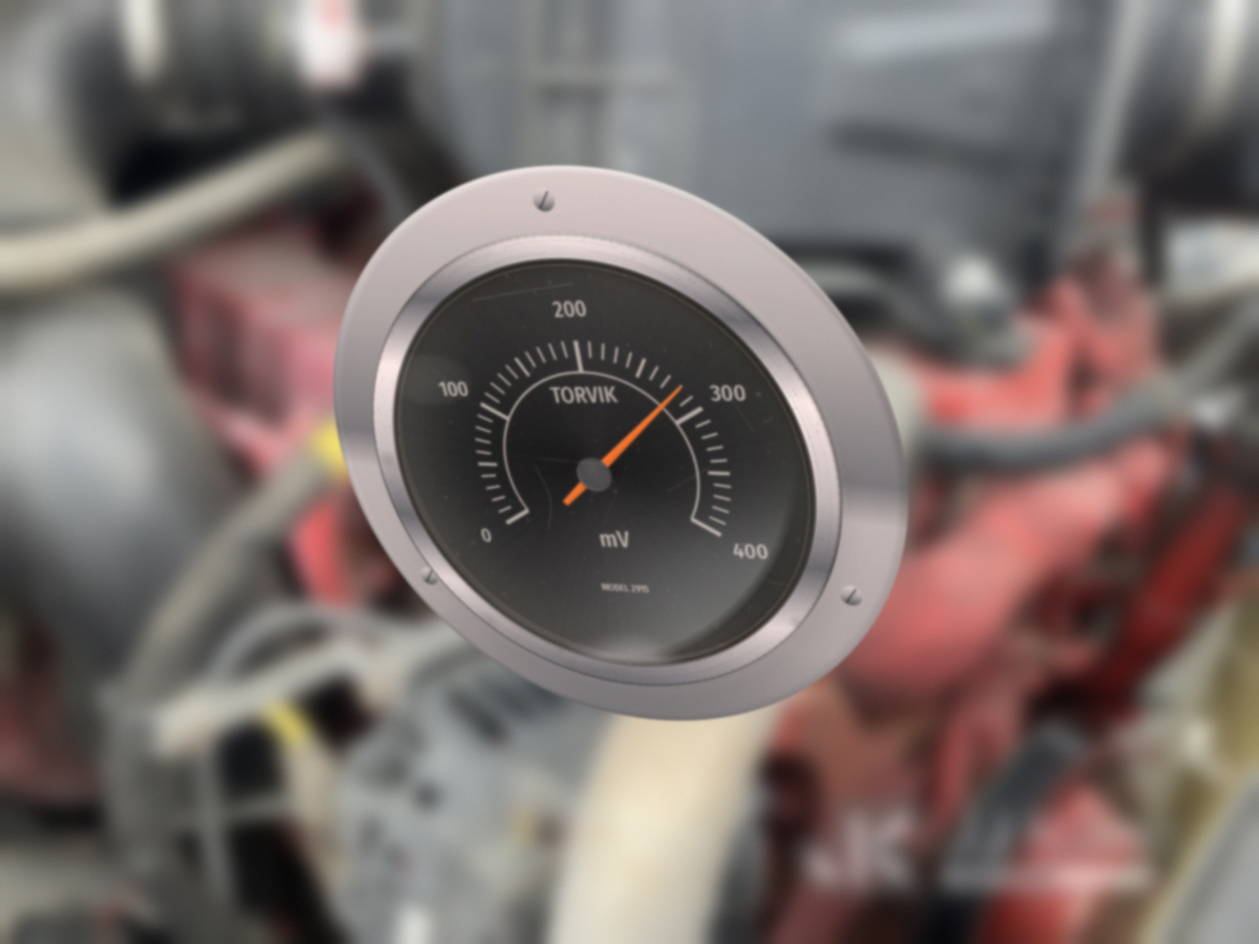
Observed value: 280; mV
